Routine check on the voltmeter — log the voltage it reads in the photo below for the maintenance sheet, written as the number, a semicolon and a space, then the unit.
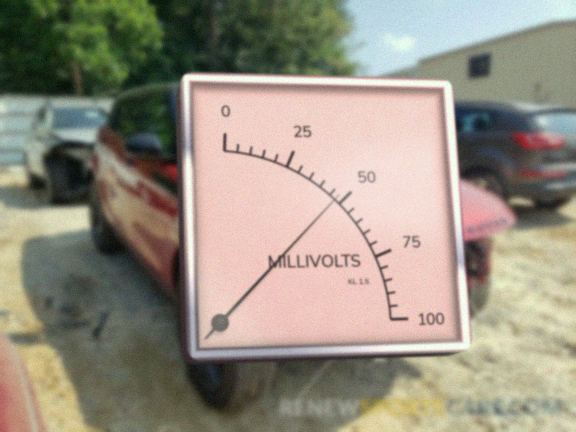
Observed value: 47.5; mV
